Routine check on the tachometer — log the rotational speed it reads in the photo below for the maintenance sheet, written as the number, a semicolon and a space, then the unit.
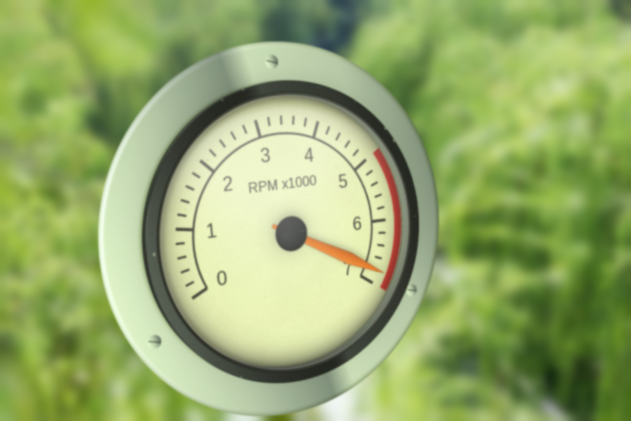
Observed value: 6800; rpm
